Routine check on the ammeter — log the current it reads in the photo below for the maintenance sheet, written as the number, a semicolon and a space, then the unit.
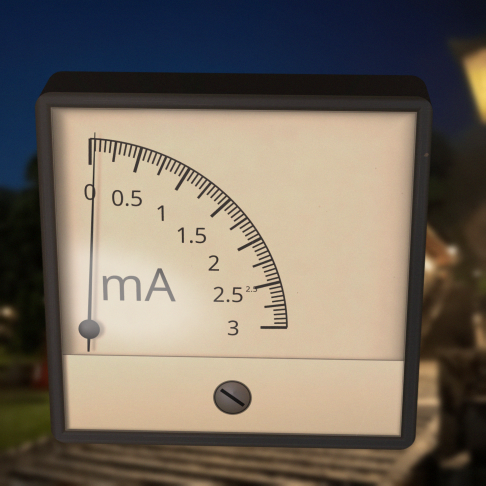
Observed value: 0.05; mA
